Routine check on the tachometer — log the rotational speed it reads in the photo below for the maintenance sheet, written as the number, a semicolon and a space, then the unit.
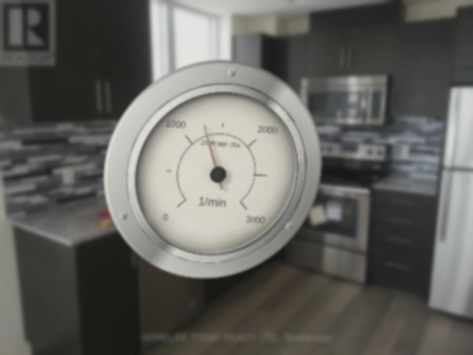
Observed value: 1250; rpm
